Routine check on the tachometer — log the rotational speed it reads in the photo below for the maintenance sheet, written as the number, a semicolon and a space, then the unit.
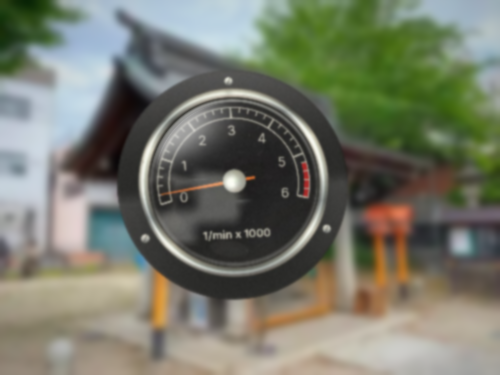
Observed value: 200; rpm
